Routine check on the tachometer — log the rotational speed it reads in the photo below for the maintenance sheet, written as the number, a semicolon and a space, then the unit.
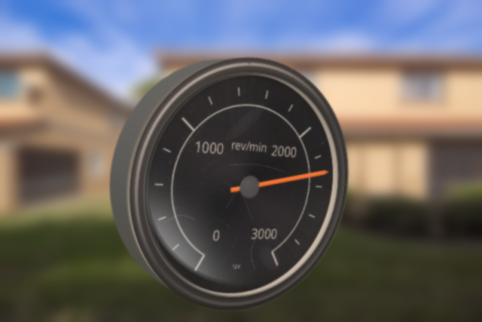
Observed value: 2300; rpm
